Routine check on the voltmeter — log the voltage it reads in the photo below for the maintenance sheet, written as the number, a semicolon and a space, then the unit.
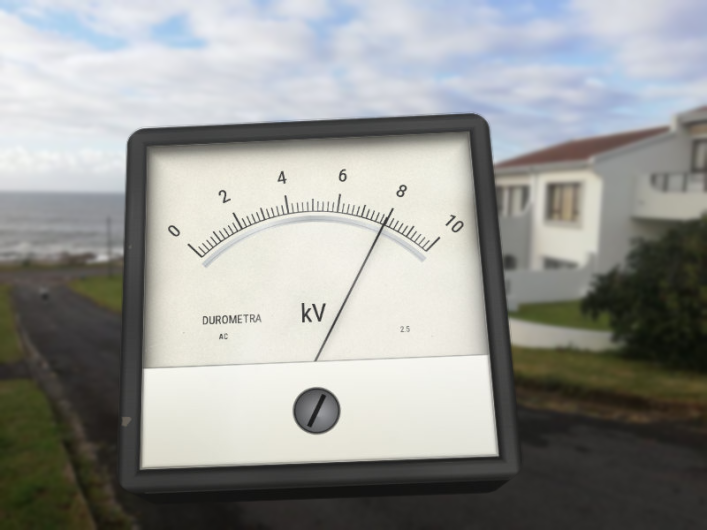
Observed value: 8; kV
